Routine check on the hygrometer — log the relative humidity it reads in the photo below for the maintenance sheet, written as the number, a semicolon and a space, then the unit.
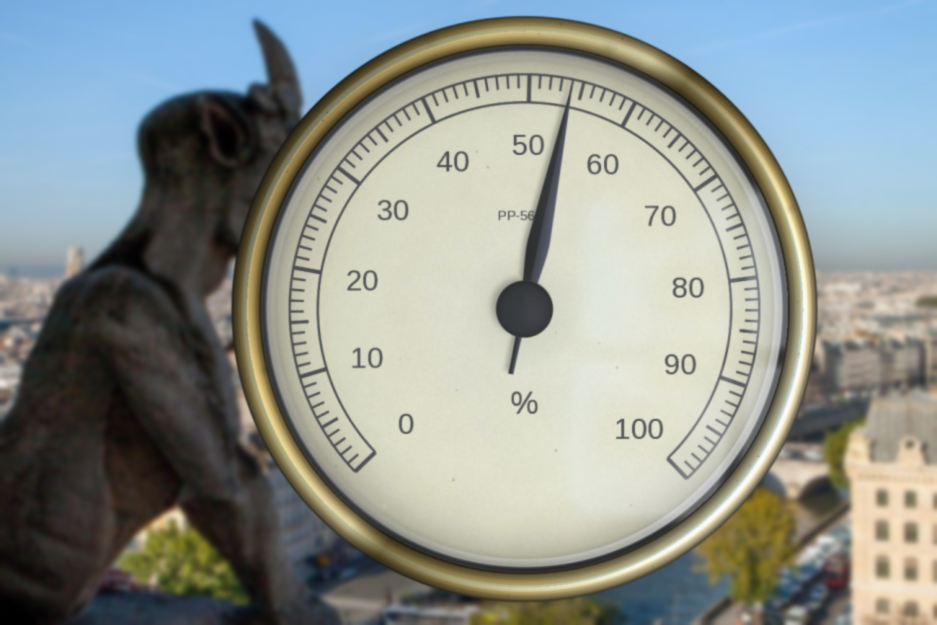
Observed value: 54; %
